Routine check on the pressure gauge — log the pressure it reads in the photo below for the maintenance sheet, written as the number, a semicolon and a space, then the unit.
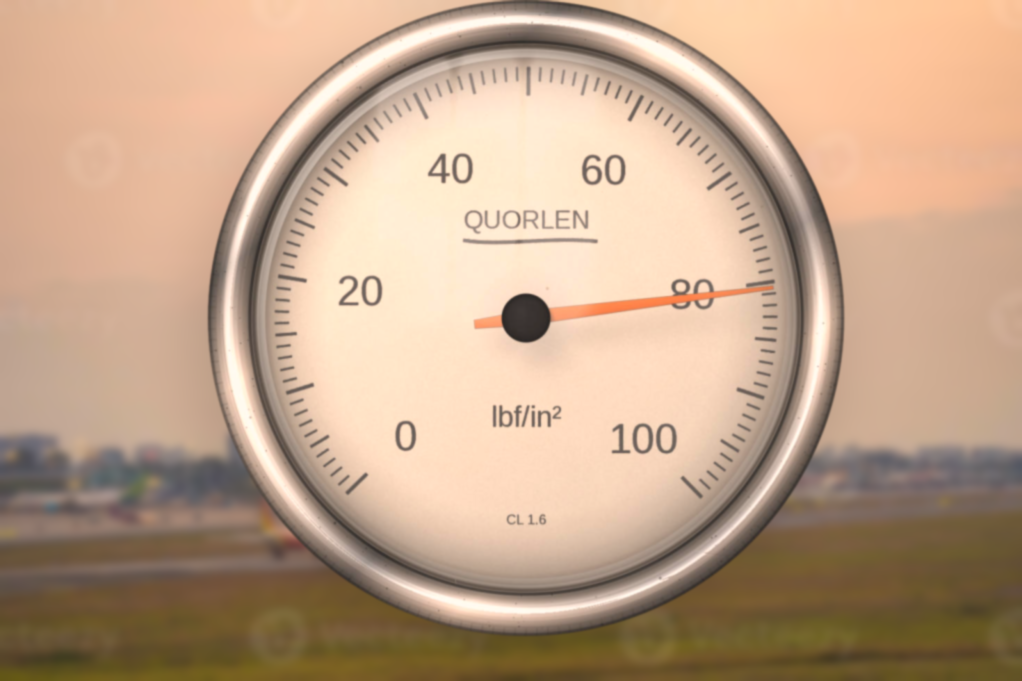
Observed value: 80.5; psi
